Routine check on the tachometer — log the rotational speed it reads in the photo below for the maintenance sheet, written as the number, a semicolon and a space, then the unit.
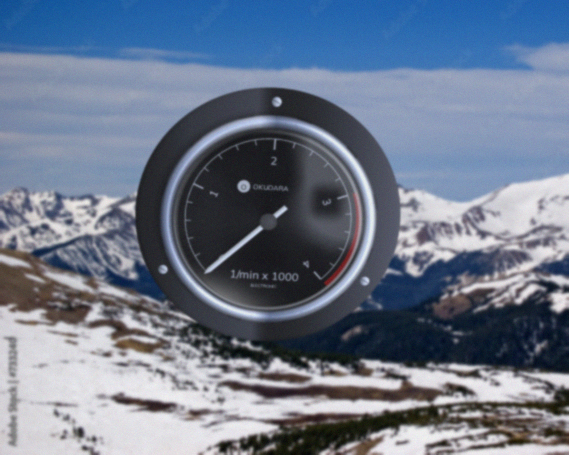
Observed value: 0; rpm
